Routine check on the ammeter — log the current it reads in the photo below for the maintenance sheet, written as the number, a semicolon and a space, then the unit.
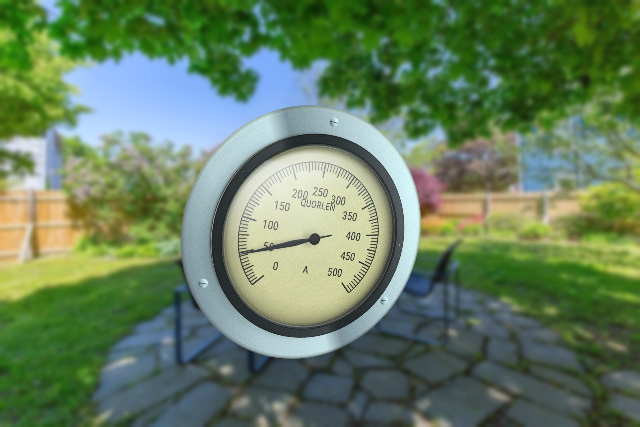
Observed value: 50; A
